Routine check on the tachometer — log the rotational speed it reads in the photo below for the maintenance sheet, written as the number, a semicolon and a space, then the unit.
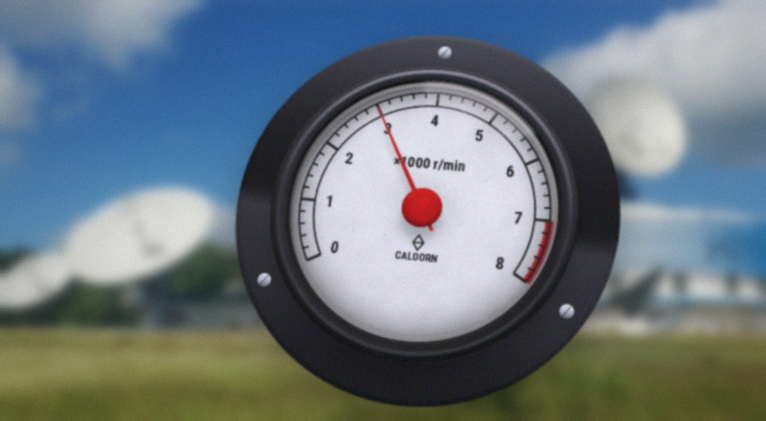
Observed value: 3000; rpm
